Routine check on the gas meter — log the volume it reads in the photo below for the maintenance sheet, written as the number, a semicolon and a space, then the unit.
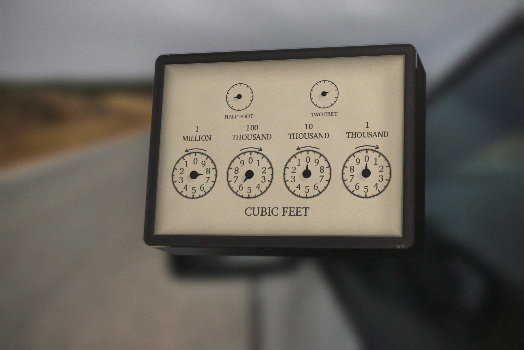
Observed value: 760000; ft³
